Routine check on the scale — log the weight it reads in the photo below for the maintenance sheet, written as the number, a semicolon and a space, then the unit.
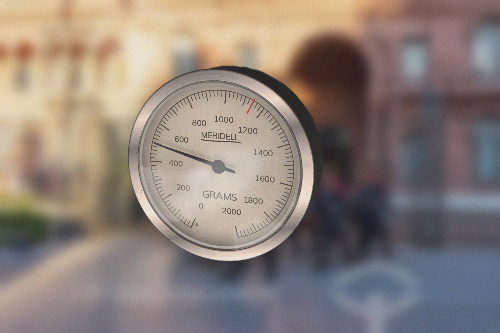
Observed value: 500; g
